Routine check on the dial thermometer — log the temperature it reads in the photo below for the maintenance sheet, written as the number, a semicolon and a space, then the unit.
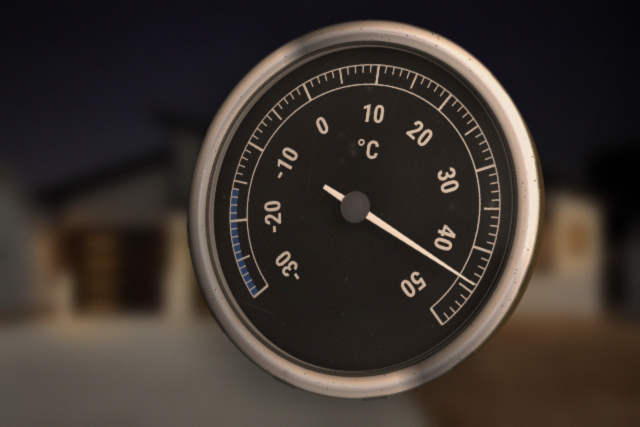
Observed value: 44; °C
